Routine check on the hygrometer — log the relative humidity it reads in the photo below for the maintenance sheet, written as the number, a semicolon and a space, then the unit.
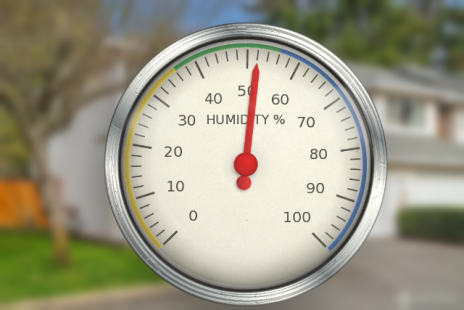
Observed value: 52; %
